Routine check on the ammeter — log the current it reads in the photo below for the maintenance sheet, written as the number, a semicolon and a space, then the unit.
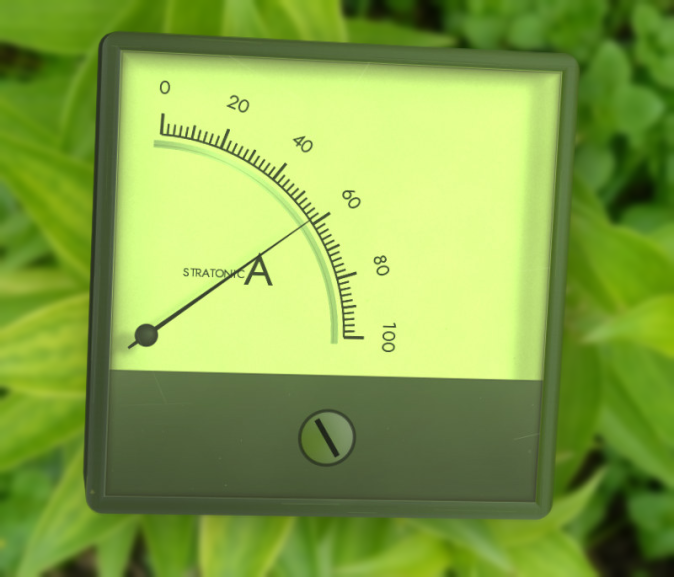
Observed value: 58; A
